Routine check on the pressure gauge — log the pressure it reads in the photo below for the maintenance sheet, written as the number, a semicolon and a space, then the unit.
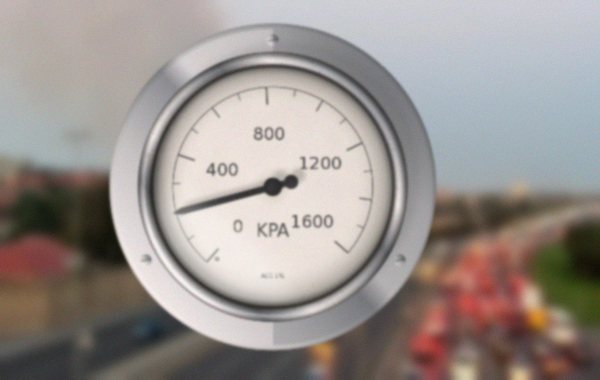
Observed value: 200; kPa
